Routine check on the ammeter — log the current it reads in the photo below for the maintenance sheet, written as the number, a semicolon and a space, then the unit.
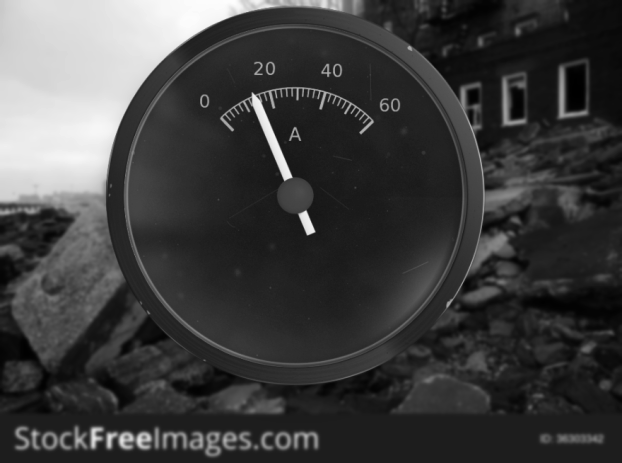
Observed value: 14; A
